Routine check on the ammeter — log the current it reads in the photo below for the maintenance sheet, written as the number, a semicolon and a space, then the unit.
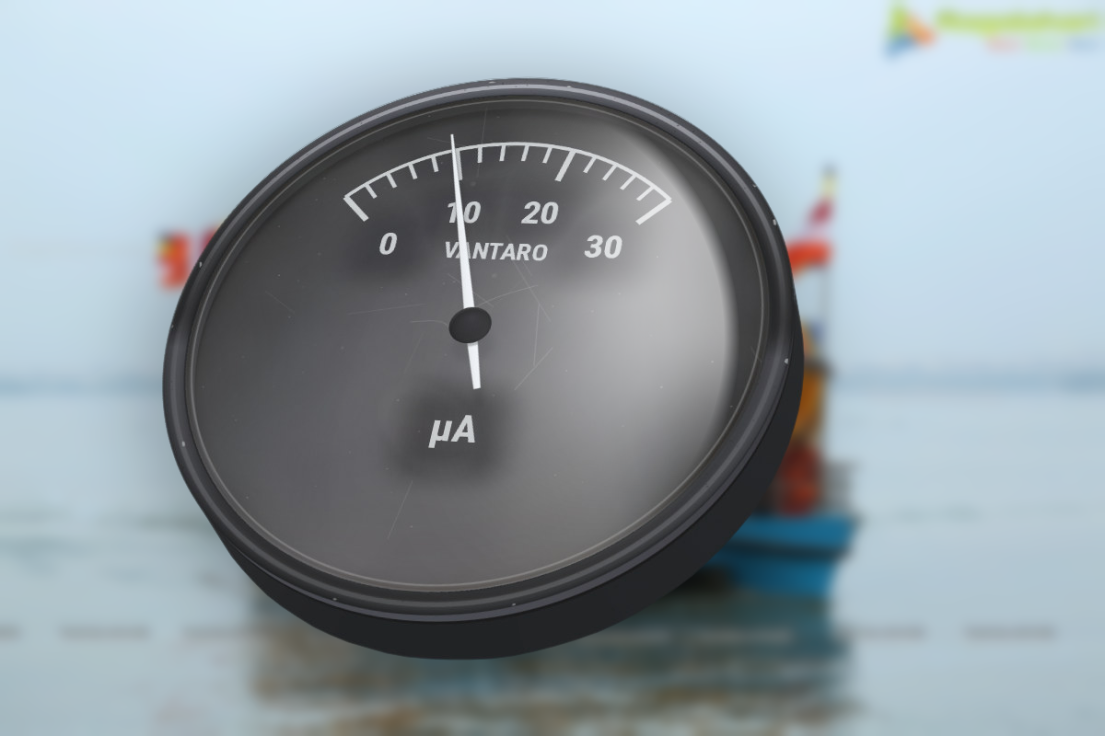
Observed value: 10; µA
